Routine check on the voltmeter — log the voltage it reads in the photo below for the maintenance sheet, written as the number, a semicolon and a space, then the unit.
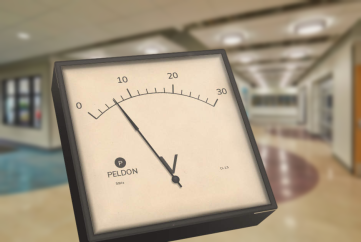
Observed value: 6; V
